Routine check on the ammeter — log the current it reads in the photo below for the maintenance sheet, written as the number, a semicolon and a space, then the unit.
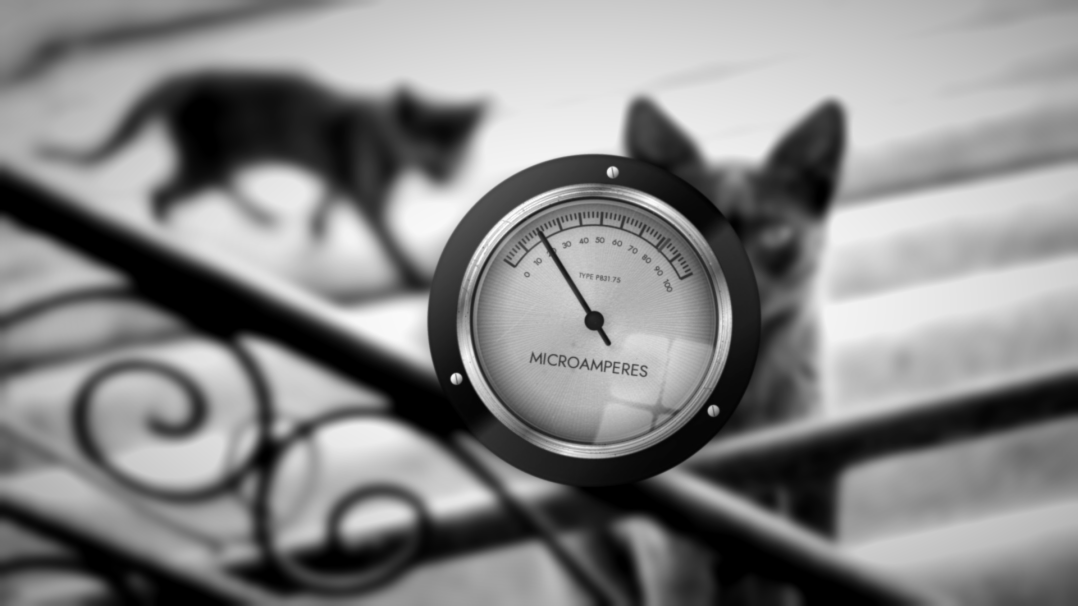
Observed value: 20; µA
